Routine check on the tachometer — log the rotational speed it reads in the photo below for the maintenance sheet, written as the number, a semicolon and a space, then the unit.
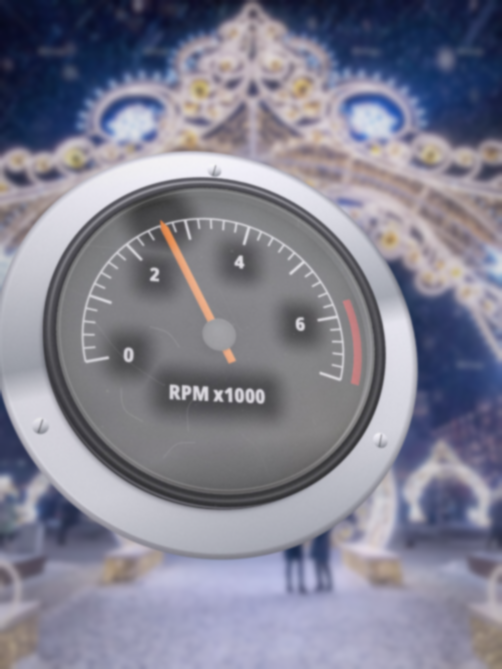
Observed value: 2600; rpm
